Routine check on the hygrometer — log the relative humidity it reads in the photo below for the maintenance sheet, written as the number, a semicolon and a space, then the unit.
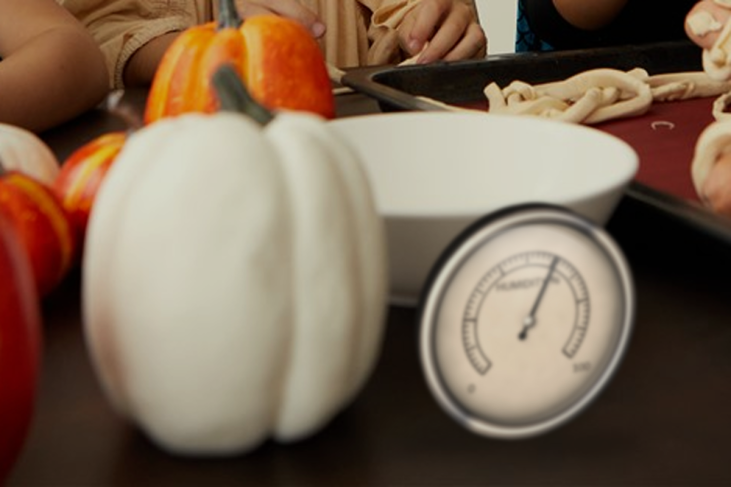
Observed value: 60; %
